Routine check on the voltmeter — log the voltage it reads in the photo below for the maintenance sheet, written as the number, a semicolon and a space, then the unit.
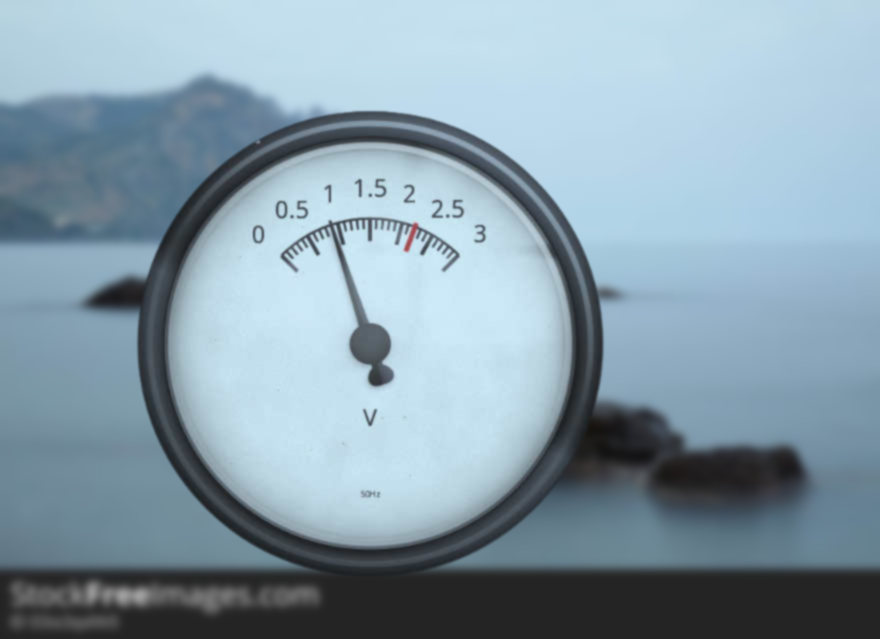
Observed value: 0.9; V
